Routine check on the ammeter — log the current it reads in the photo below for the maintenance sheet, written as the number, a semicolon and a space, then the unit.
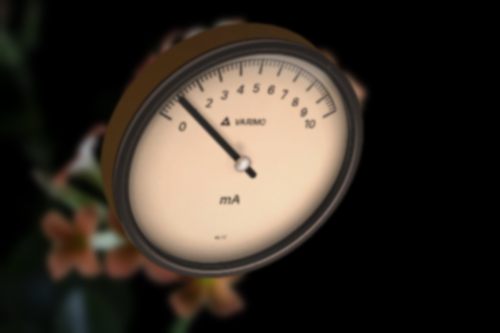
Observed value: 1; mA
